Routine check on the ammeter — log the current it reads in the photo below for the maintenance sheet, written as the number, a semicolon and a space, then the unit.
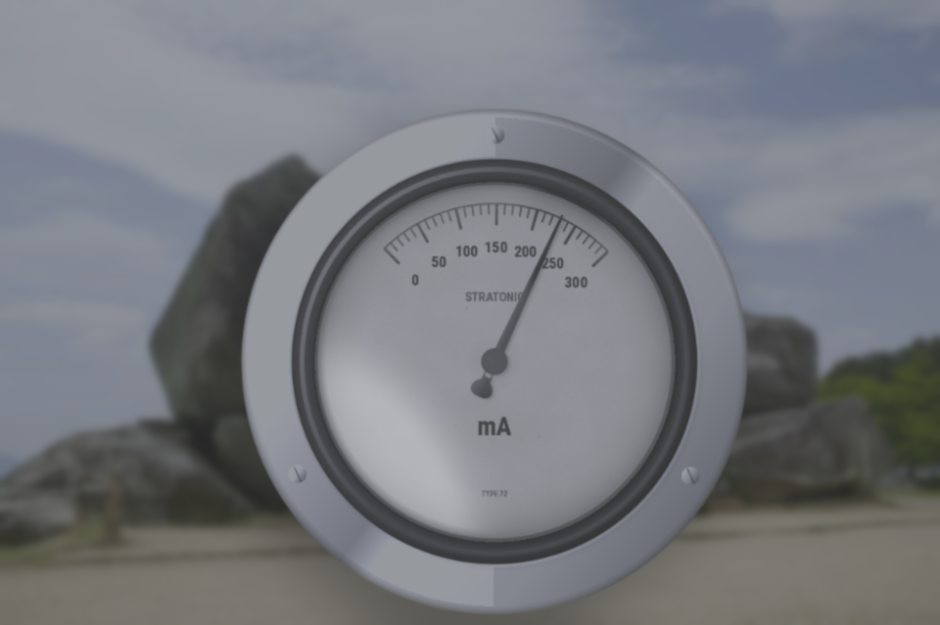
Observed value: 230; mA
